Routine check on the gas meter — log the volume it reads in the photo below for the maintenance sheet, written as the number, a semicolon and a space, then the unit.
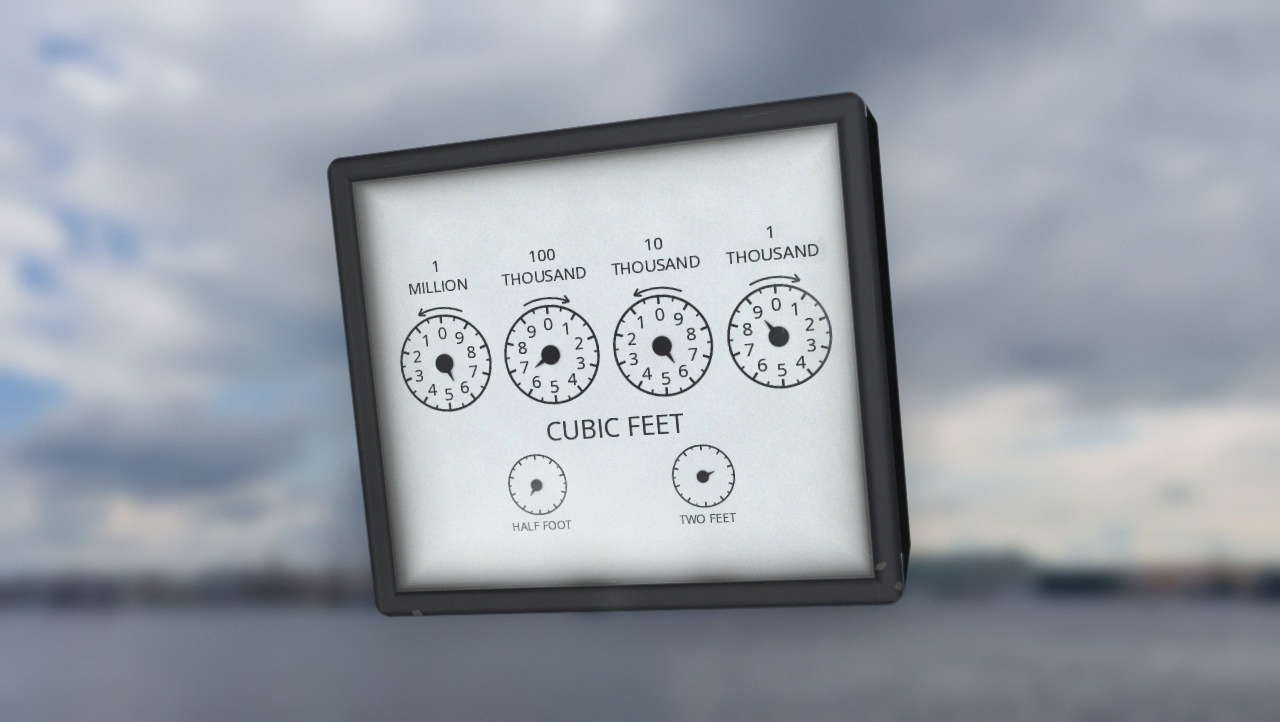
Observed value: 565900; ft³
